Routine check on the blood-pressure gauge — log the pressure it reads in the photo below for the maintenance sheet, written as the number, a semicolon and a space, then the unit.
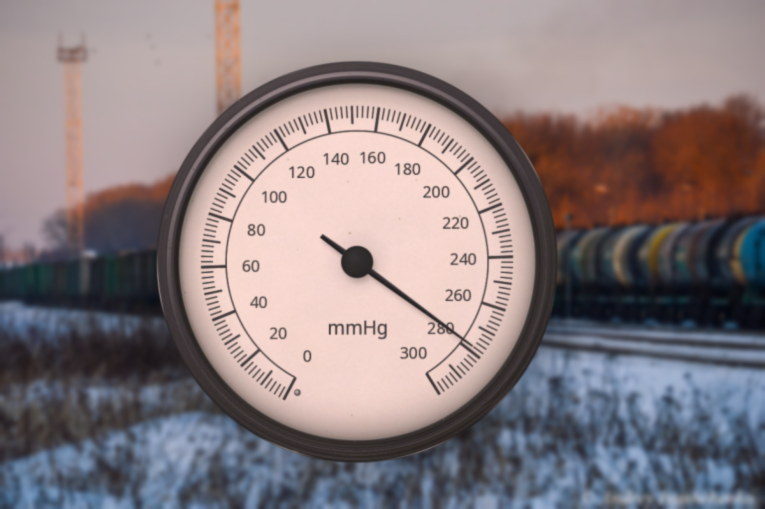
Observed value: 278; mmHg
